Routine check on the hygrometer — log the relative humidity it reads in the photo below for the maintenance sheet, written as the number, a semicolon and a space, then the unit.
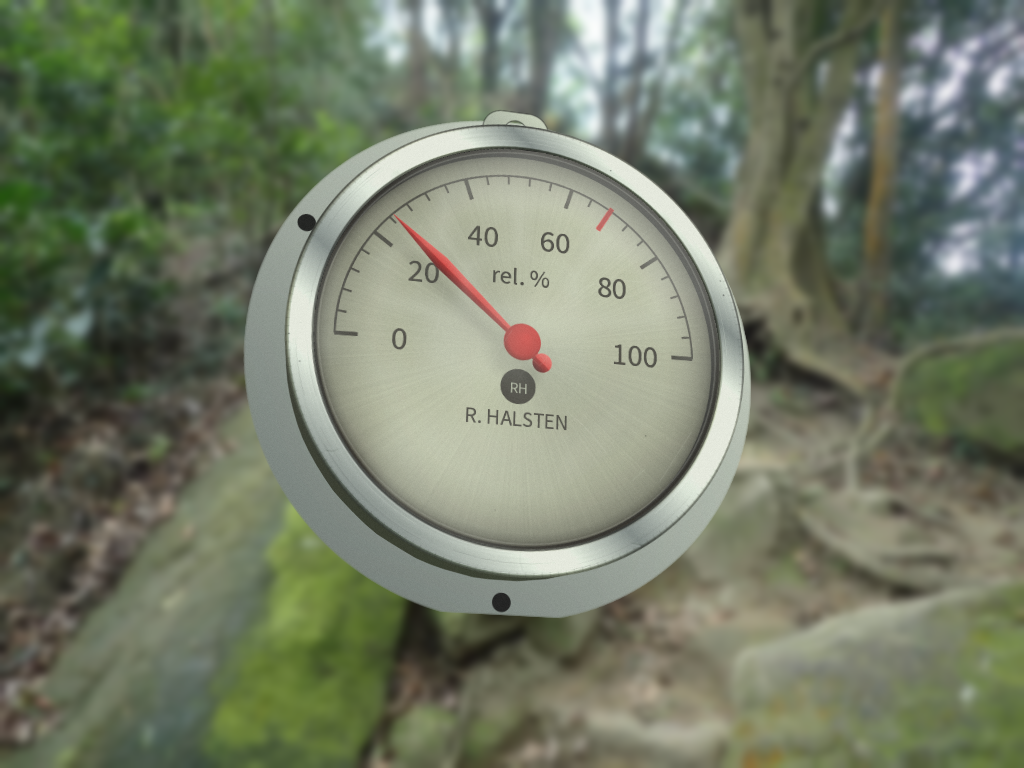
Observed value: 24; %
